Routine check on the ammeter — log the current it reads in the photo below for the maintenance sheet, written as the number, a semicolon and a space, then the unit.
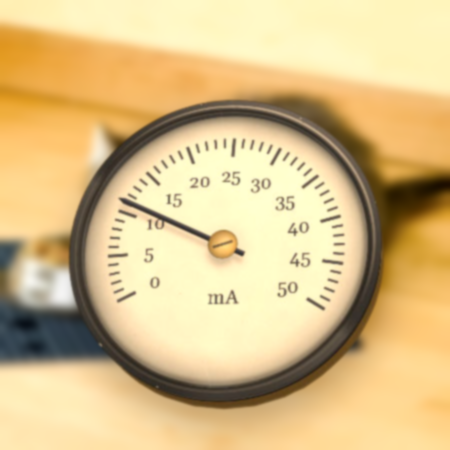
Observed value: 11; mA
